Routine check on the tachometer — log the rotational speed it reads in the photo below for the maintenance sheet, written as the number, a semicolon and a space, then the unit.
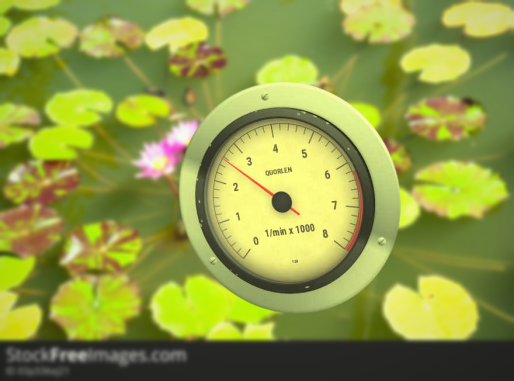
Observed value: 2600; rpm
